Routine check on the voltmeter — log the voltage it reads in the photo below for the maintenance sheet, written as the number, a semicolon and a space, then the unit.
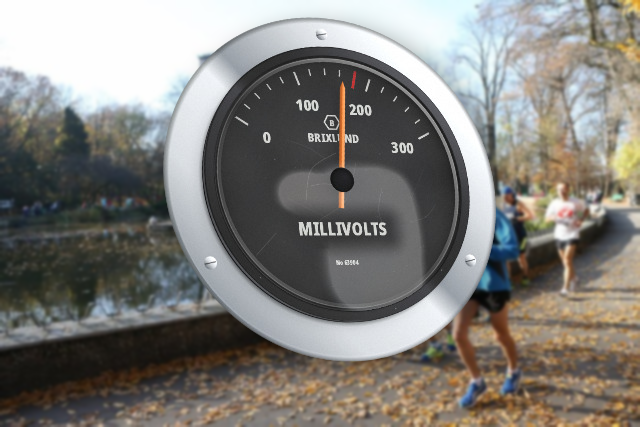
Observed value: 160; mV
